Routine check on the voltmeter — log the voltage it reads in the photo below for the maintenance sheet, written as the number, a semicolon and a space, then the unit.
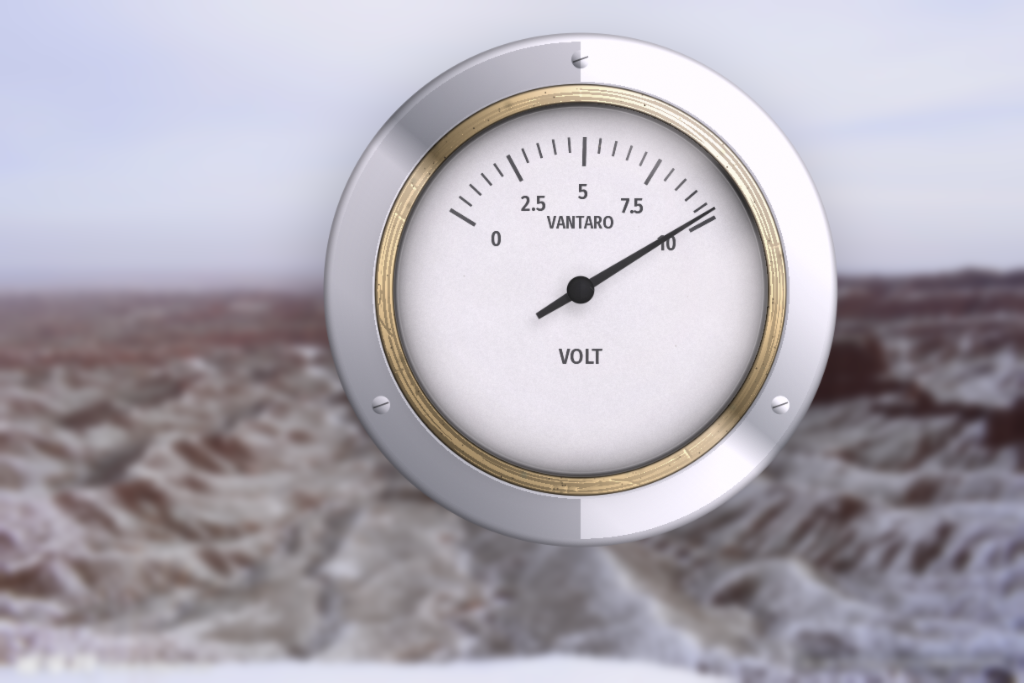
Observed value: 9.75; V
